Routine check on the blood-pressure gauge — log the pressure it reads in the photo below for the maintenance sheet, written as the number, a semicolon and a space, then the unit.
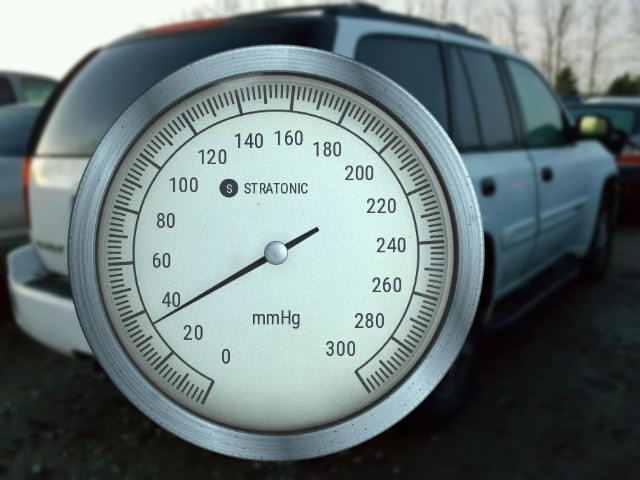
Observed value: 34; mmHg
